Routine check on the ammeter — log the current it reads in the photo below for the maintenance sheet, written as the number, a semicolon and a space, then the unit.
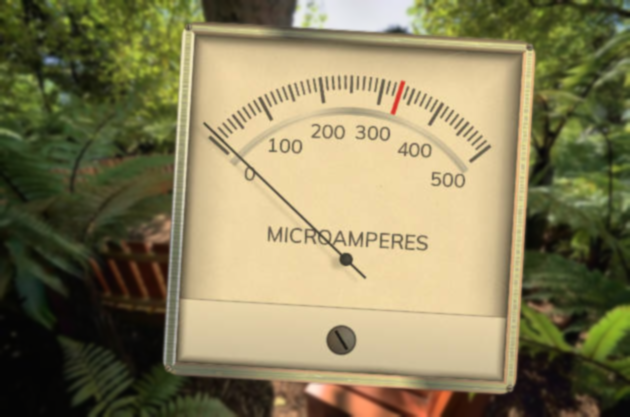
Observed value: 10; µA
